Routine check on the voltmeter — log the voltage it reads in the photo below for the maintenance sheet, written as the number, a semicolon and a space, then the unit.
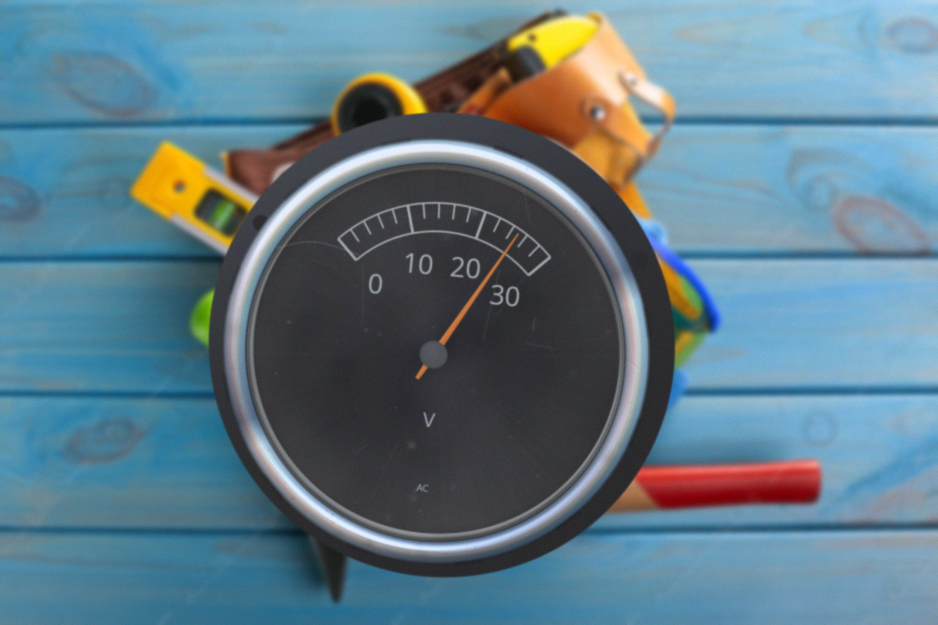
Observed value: 25; V
